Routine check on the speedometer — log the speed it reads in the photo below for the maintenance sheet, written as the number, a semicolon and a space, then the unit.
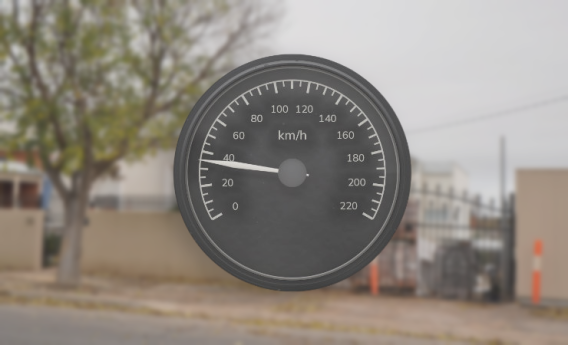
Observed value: 35; km/h
